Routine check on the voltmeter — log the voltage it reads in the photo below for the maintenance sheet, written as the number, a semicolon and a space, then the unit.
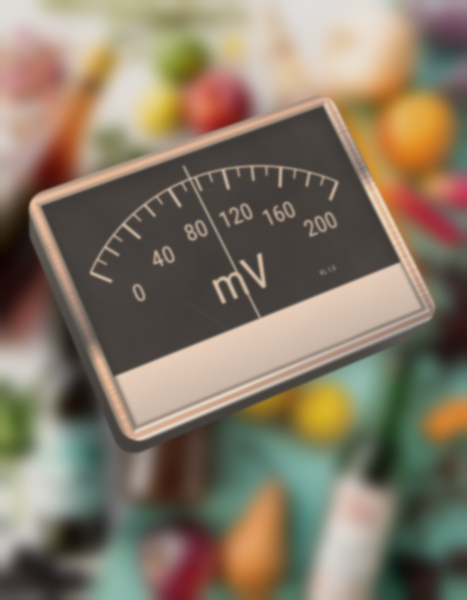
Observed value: 95; mV
